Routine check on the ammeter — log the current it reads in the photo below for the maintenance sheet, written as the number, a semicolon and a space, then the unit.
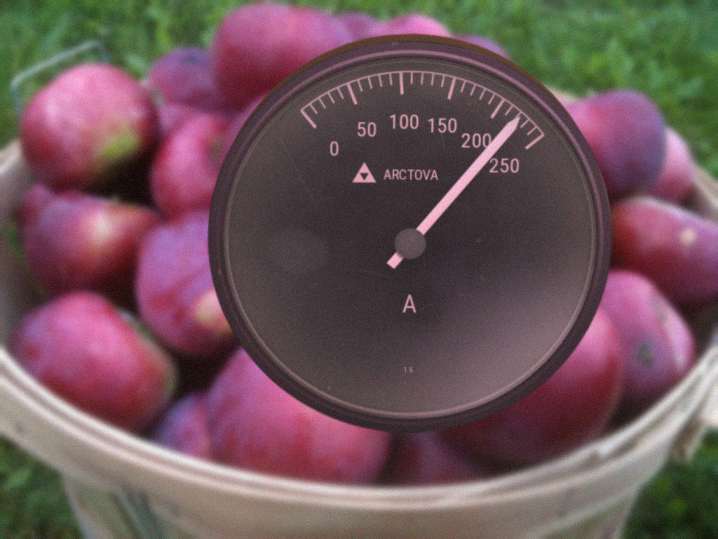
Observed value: 220; A
